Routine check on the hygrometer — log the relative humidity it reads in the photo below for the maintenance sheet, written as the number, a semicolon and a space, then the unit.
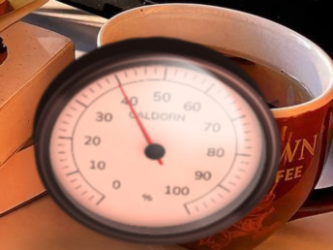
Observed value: 40; %
